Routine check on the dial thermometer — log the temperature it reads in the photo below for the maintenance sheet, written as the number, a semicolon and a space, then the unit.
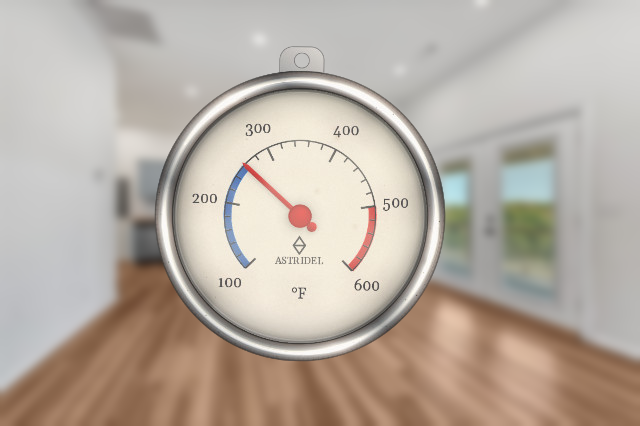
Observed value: 260; °F
